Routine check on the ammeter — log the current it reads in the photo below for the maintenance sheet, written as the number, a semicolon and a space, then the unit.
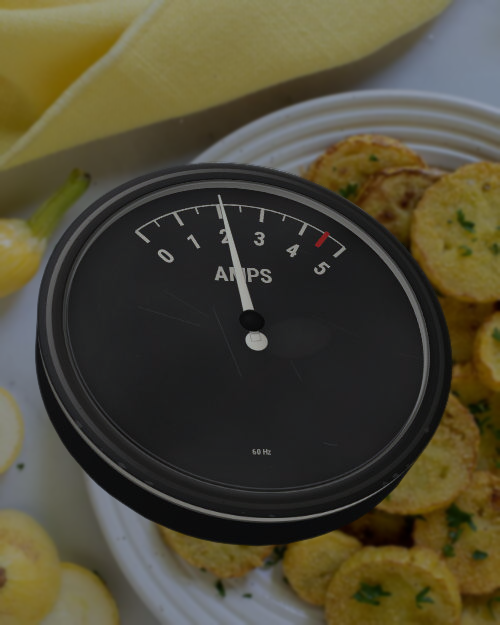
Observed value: 2; A
